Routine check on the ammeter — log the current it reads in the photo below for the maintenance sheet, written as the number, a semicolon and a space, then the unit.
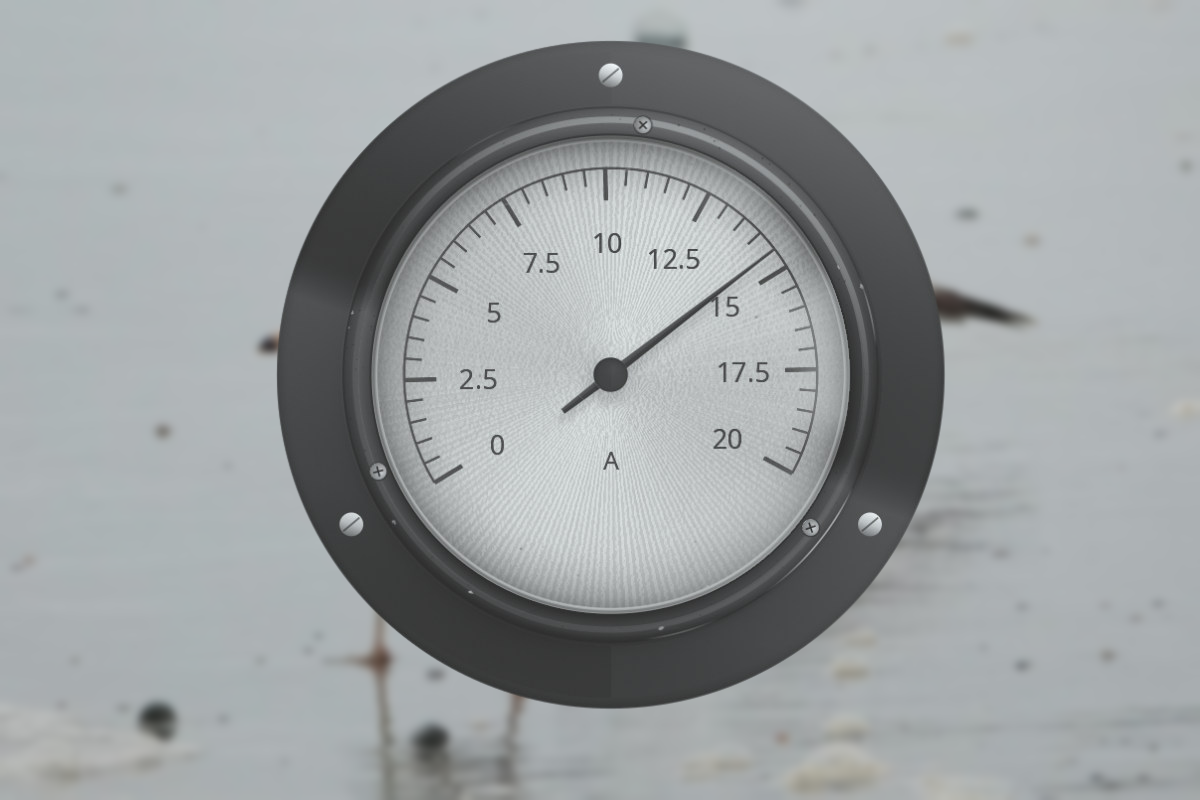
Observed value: 14.5; A
